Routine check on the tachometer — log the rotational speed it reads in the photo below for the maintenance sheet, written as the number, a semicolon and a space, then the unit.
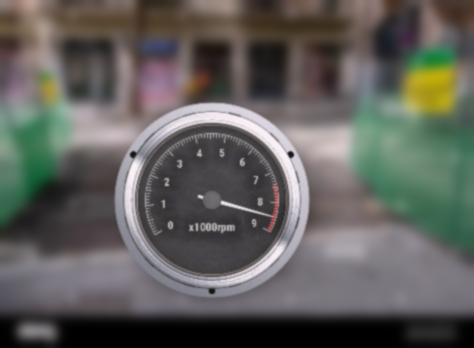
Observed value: 8500; rpm
